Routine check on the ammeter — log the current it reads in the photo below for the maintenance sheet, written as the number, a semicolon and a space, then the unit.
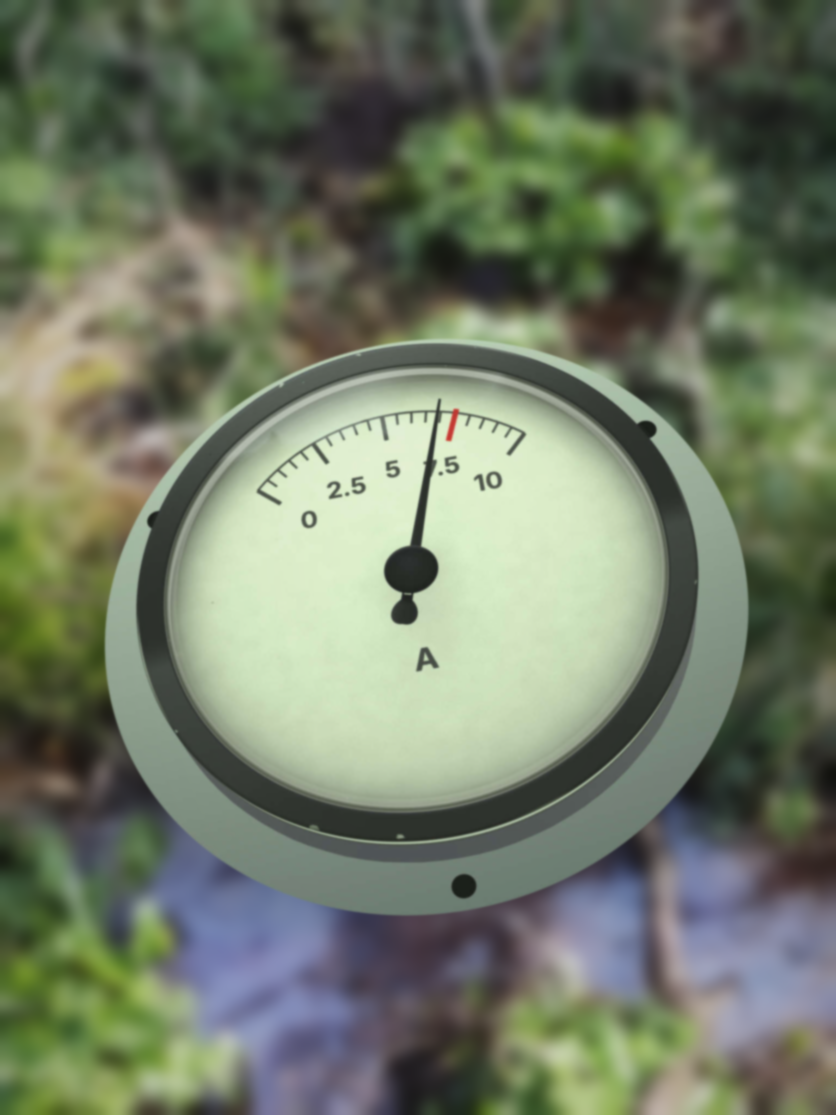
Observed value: 7; A
